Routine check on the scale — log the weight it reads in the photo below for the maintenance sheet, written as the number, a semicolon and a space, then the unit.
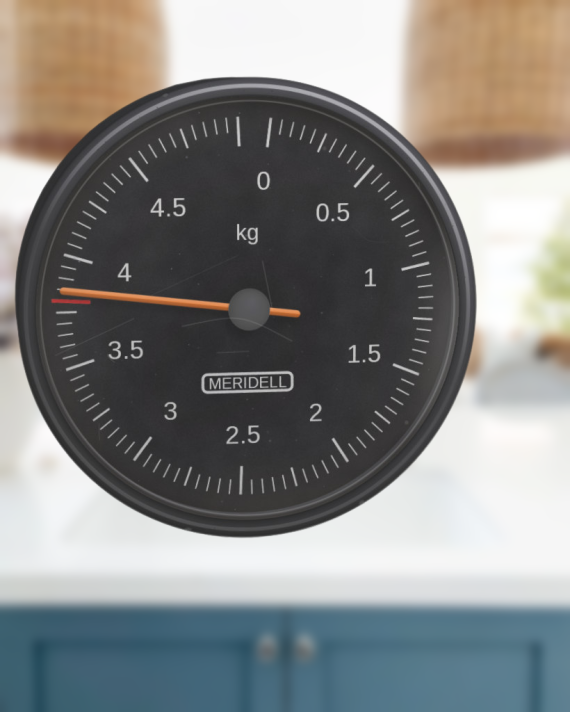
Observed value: 3.85; kg
